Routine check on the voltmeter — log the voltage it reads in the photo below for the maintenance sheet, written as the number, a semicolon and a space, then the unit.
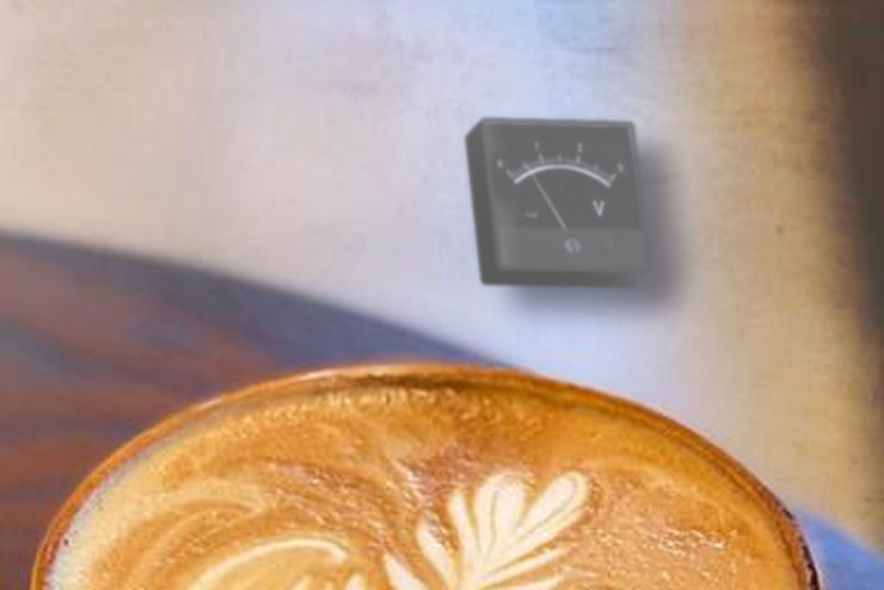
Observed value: 0.5; V
